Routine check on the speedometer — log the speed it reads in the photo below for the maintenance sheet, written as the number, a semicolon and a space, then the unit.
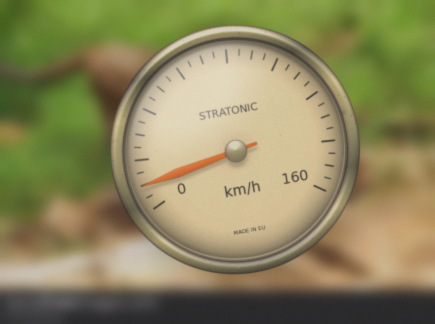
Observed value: 10; km/h
